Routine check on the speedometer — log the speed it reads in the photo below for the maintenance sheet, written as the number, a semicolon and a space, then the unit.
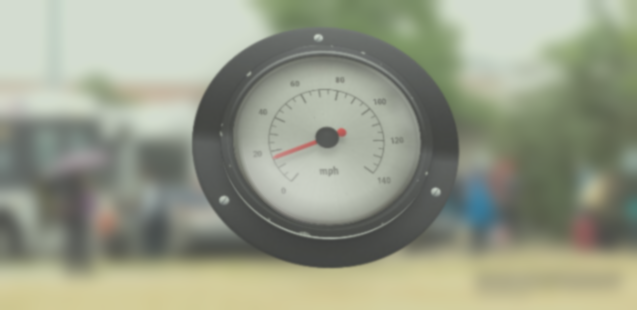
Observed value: 15; mph
